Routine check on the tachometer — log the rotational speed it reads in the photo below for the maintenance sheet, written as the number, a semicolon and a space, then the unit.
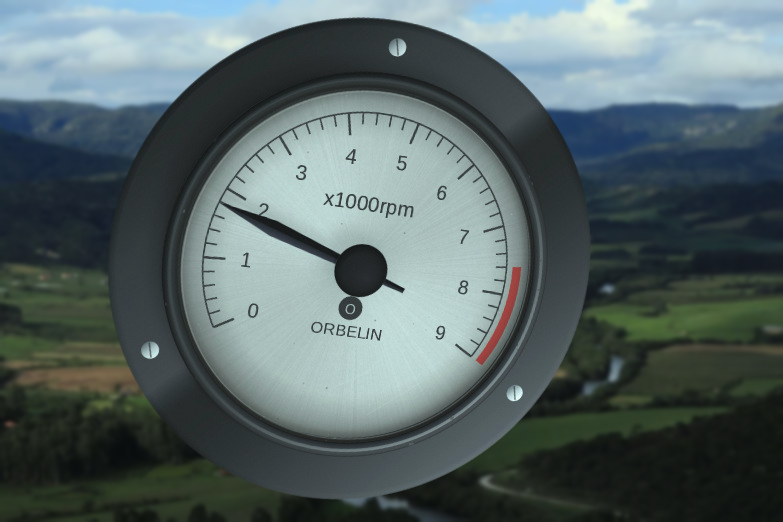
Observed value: 1800; rpm
